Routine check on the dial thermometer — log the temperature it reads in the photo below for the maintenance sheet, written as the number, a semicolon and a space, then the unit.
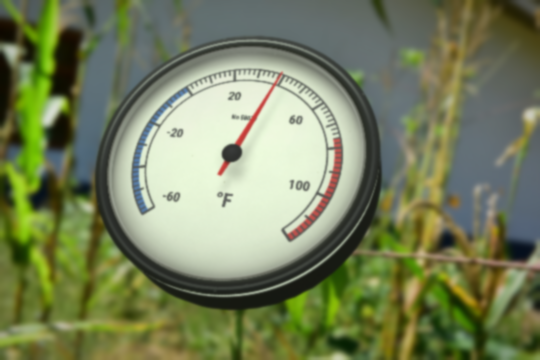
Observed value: 40; °F
